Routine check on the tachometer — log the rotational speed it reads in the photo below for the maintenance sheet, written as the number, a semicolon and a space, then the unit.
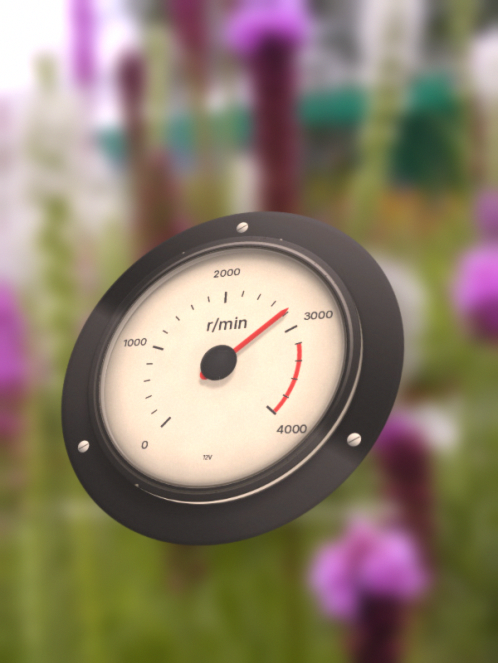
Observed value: 2800; rpm
